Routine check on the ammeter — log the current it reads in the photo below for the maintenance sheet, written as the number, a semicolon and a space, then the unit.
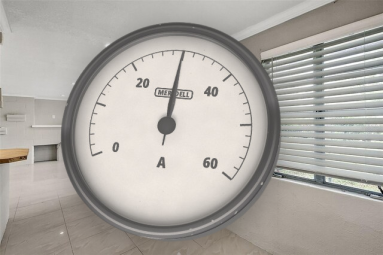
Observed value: 30; A
